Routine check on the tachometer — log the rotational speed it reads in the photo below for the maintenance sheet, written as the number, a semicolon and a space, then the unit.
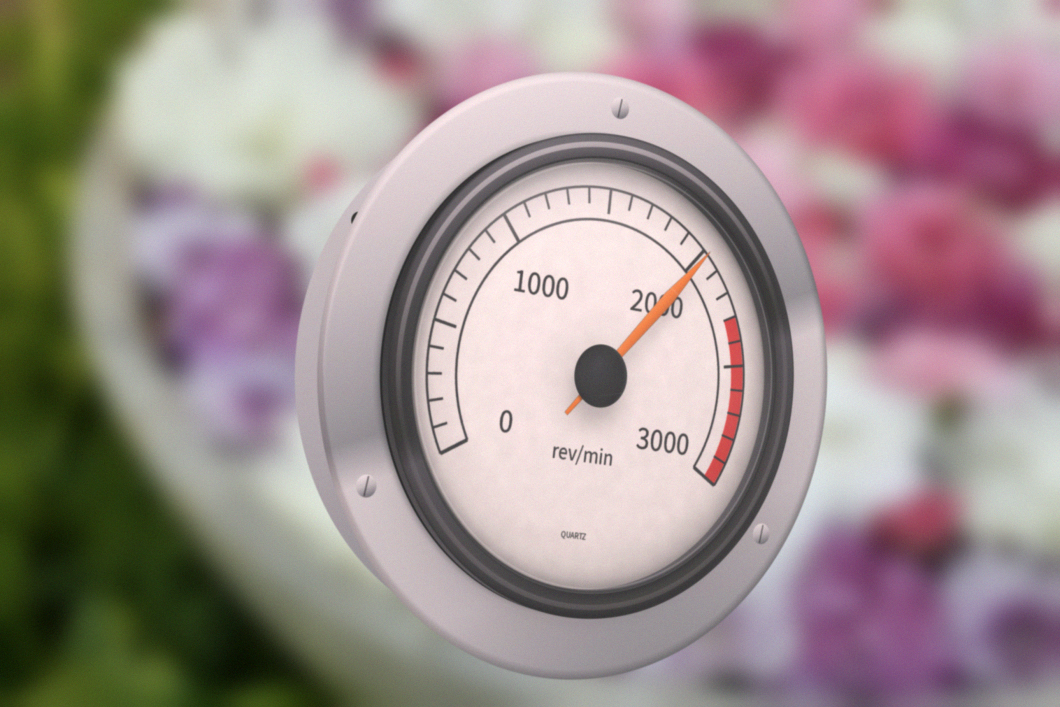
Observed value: 2000; rpm
